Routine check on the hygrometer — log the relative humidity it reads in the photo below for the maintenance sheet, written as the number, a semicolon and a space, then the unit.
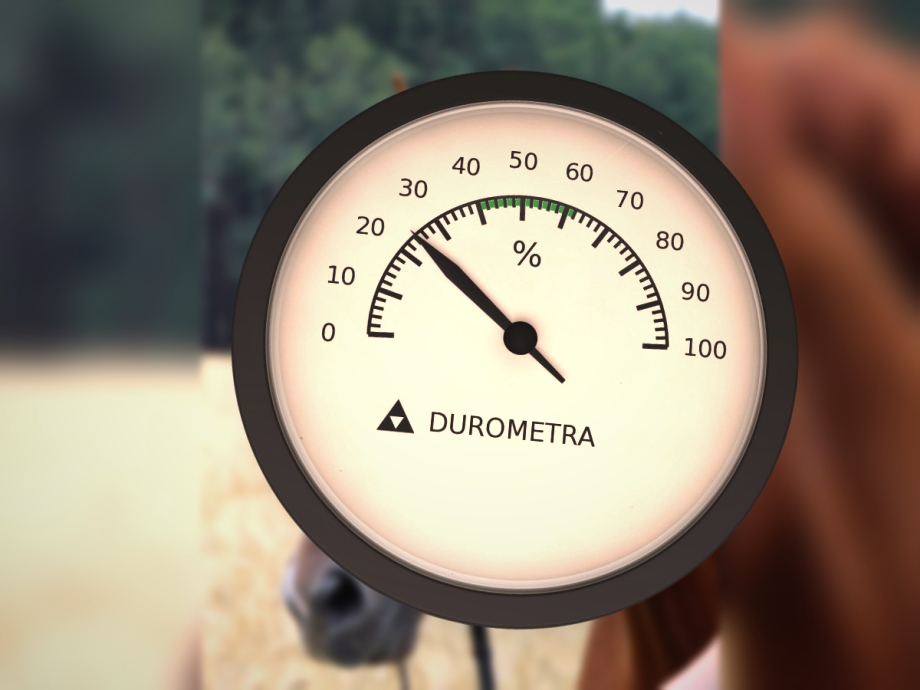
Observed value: 24; %
